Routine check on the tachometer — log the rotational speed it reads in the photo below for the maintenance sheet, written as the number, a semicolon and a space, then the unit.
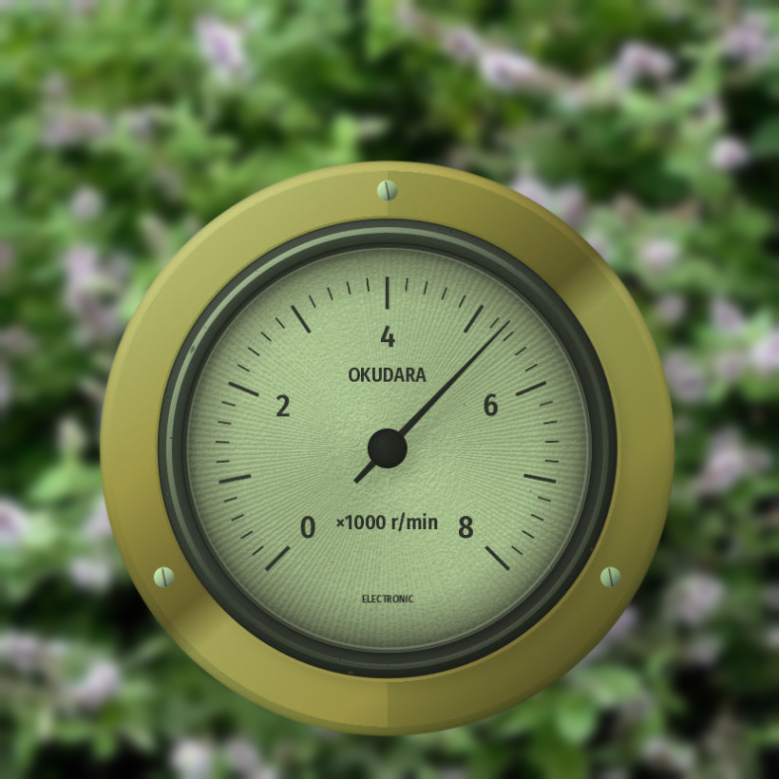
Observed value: 5300; rpm
